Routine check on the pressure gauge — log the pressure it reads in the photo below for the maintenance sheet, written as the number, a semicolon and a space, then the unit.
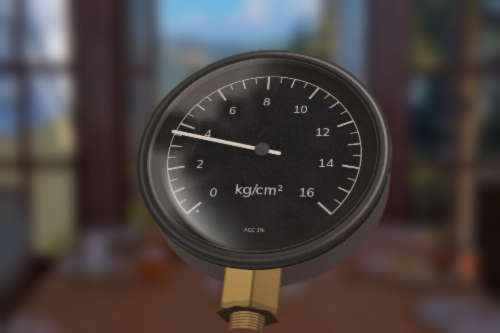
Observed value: 3.5; kg/cm²
